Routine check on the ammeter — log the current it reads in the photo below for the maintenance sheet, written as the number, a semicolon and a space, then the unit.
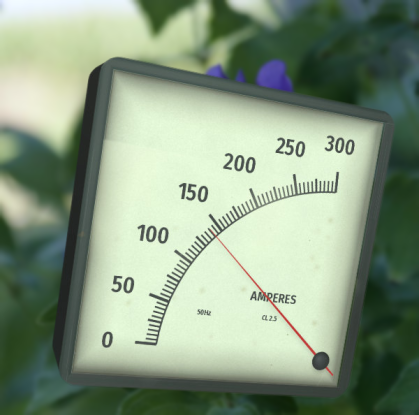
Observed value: 140; A
